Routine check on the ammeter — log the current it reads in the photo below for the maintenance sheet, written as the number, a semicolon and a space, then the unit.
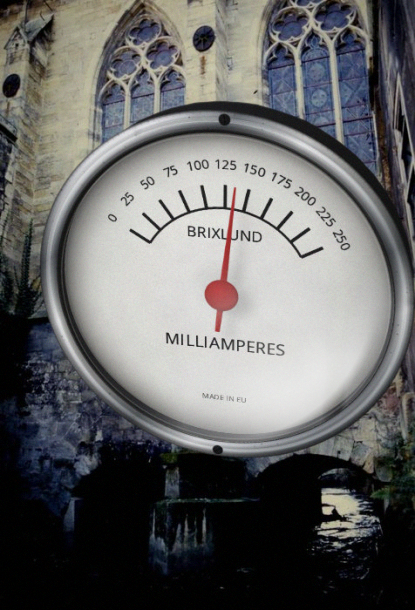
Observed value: 137.5; mA
